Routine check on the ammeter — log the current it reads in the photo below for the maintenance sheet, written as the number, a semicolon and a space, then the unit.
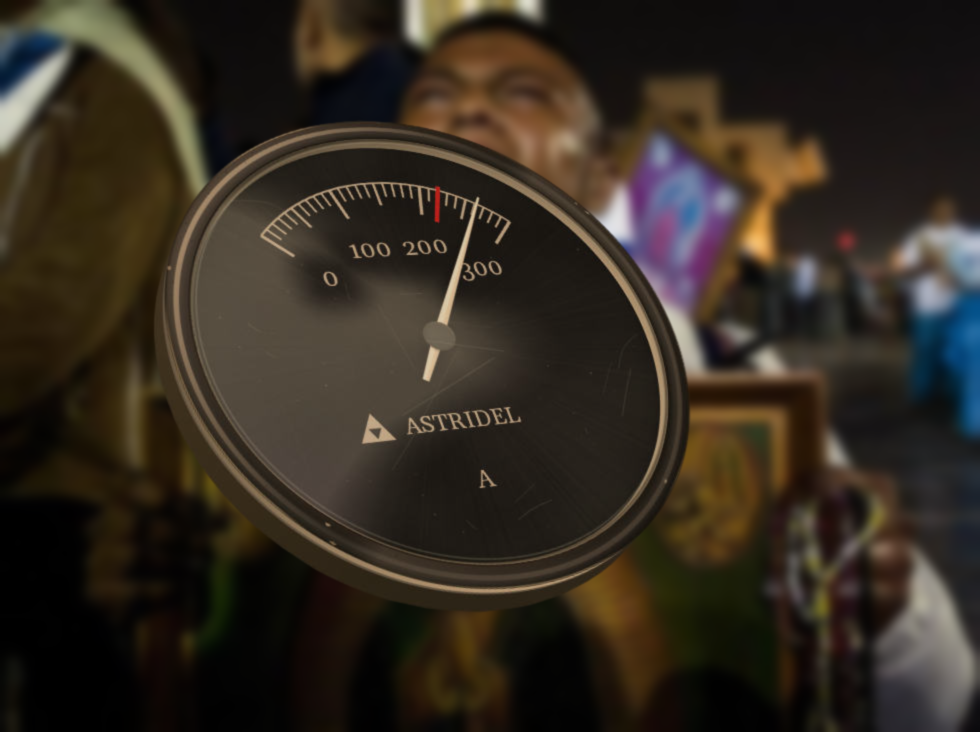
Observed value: 260; A
